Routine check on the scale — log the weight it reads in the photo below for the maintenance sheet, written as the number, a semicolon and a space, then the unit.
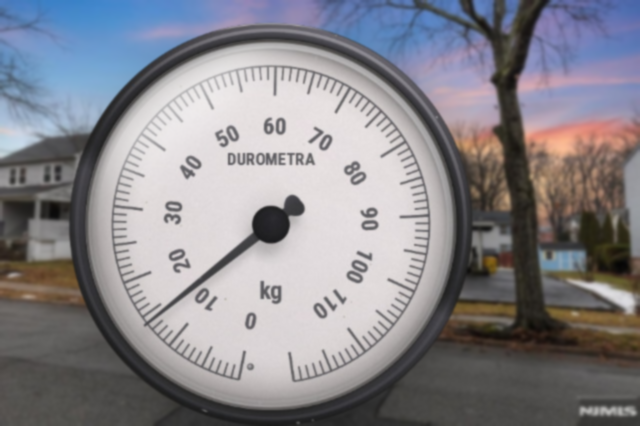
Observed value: 14; kg
